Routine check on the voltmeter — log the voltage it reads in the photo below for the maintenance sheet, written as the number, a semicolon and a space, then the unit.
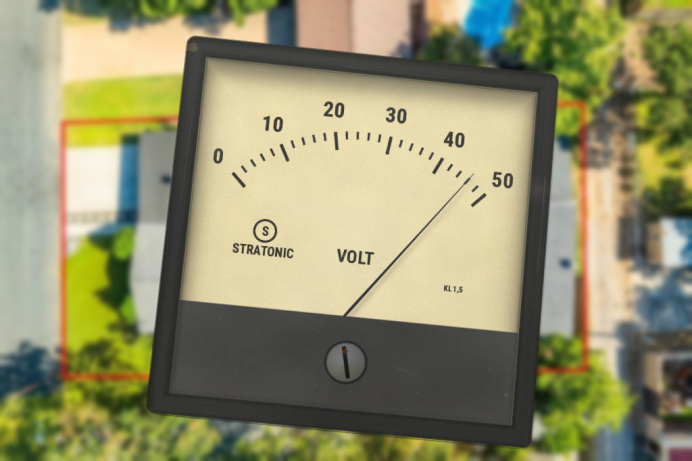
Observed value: 46; V
